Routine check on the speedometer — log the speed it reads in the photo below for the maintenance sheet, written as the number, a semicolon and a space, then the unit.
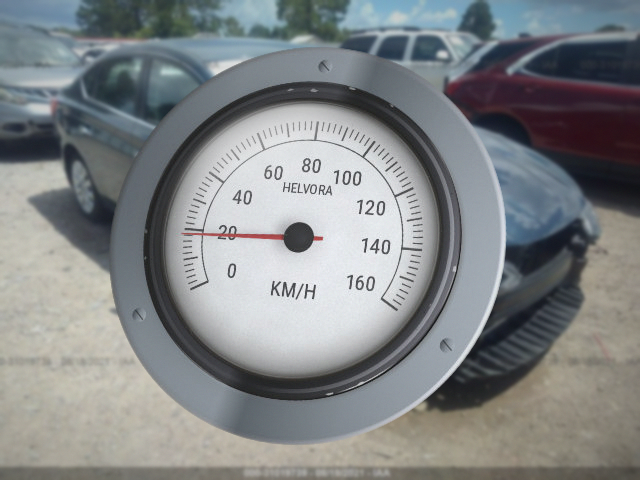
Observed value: 18; km/h
